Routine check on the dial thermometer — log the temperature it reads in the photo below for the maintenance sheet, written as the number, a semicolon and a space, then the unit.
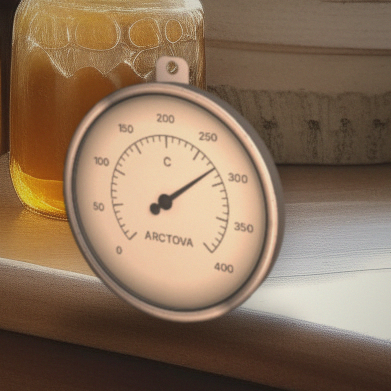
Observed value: 280; °C
